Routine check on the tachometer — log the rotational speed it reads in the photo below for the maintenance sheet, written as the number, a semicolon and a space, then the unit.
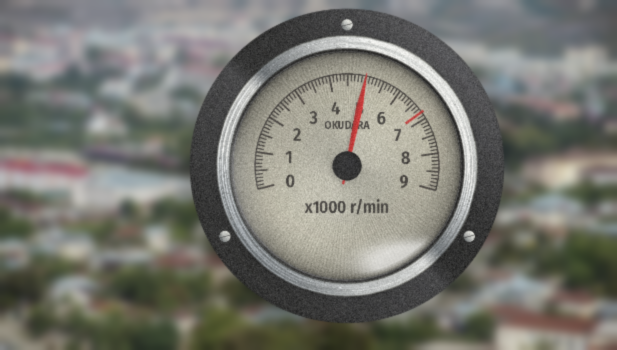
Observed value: 5000; rpm
